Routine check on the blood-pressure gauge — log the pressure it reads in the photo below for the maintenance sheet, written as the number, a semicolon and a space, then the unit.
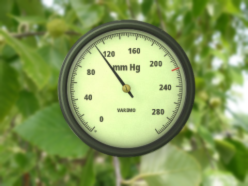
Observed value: 110; mmHg
